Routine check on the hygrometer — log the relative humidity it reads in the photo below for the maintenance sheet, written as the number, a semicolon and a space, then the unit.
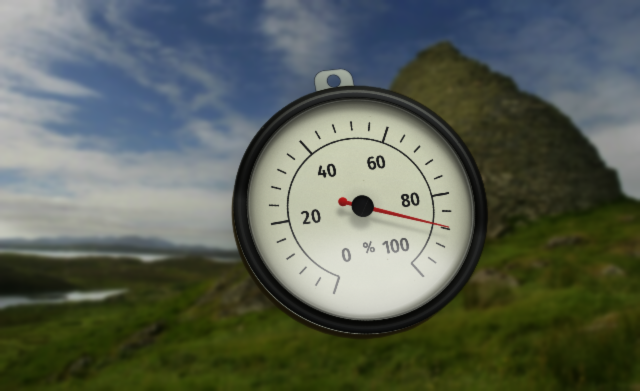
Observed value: 88; %
